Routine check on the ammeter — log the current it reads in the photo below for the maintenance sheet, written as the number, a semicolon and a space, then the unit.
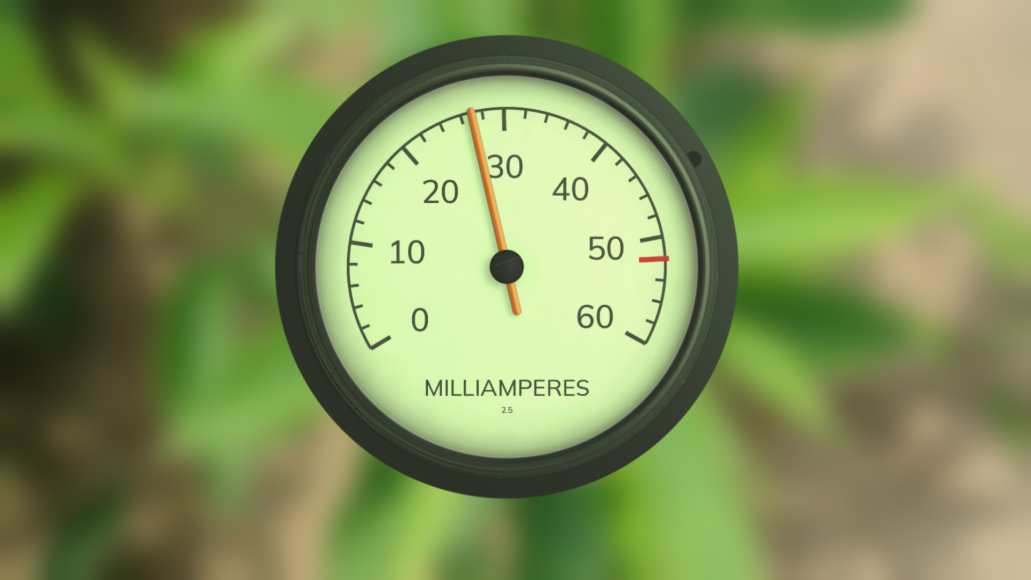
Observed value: 27; mA
